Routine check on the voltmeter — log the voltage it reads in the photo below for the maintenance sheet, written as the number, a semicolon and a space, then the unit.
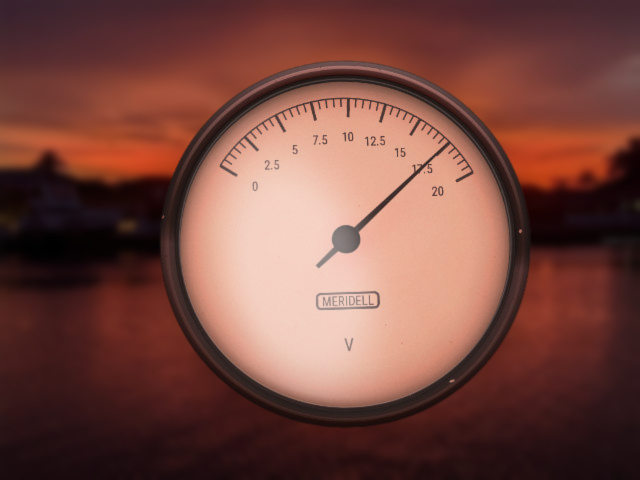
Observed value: 17.5; V
